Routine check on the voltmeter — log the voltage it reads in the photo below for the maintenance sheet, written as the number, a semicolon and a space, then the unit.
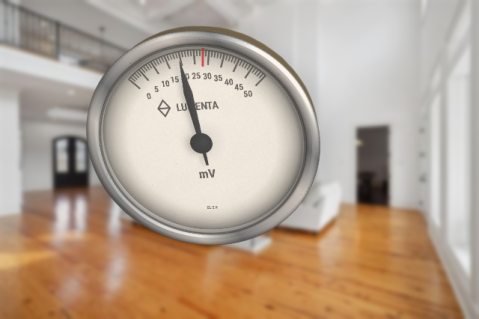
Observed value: 20; mV
